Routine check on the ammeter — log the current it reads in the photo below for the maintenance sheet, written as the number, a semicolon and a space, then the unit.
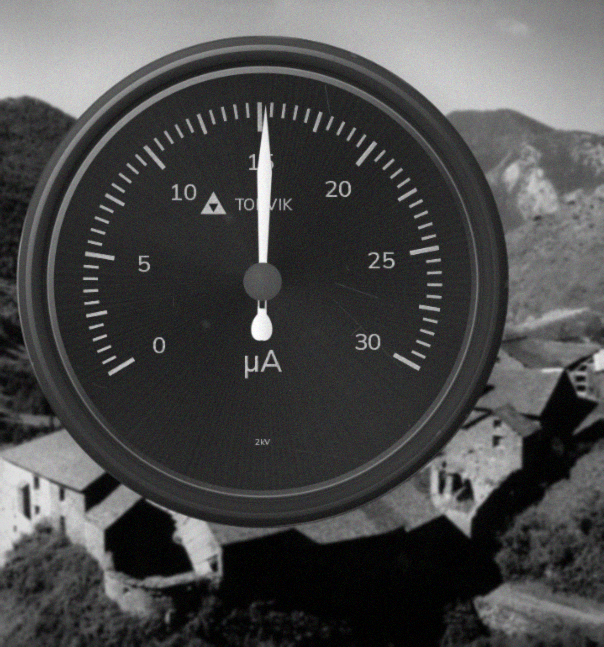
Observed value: 15.25; µA
